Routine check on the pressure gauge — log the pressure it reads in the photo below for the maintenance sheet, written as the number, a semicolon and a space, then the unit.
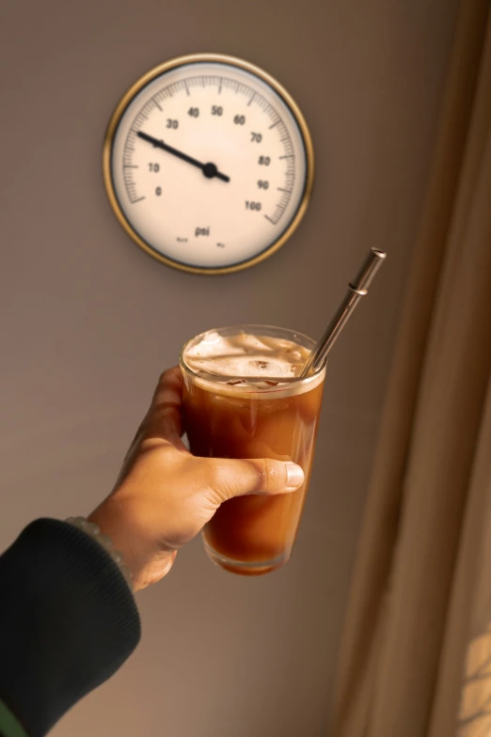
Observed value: 20; psi
